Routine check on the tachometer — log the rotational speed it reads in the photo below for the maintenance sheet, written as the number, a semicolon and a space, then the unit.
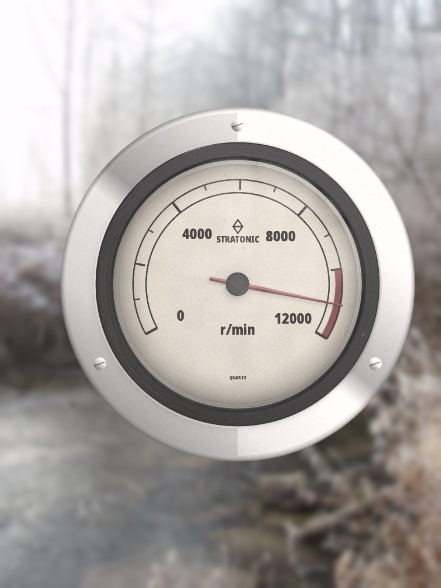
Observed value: 11000; rpm
